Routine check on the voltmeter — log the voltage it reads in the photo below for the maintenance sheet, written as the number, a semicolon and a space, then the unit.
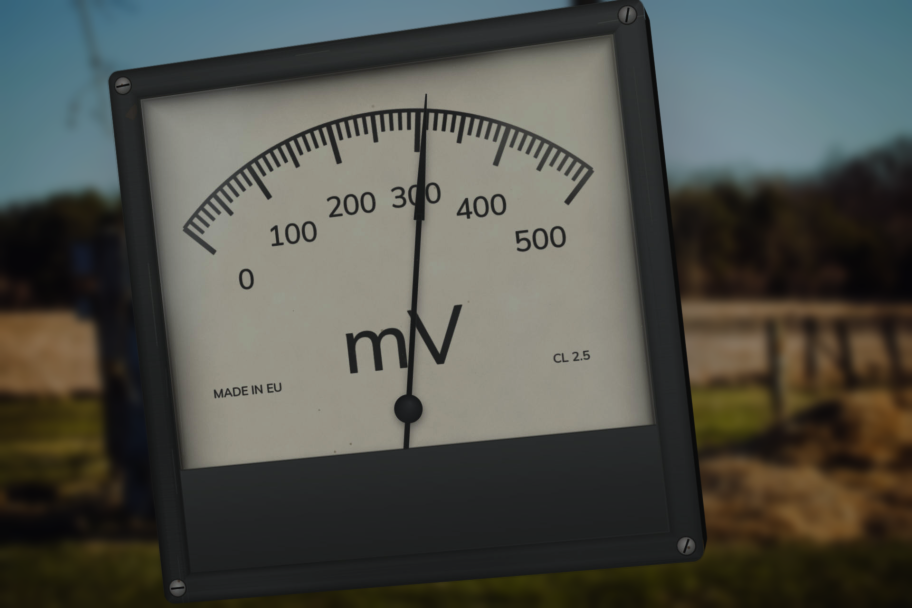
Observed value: 310; mV
